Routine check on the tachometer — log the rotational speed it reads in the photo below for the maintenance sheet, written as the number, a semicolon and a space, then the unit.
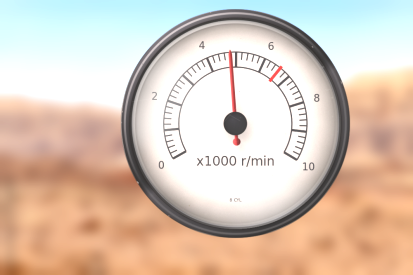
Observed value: 4800; rpm
